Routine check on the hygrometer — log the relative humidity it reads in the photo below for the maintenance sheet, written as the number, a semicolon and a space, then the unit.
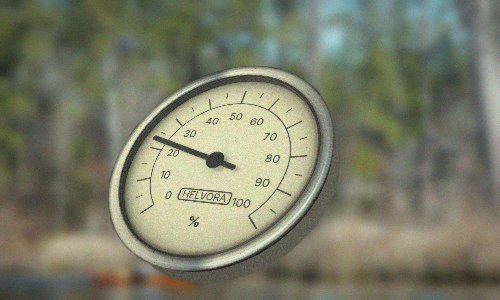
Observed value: 22.5; %
